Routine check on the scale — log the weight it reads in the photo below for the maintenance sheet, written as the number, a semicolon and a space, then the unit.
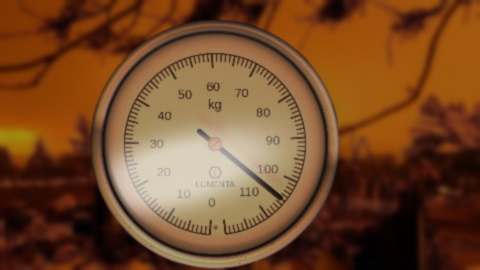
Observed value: 105; kg
